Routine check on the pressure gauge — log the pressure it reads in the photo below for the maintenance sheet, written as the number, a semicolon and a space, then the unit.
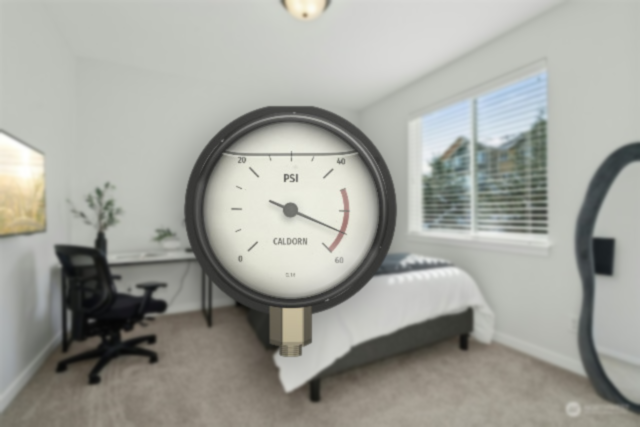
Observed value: 55; psi
